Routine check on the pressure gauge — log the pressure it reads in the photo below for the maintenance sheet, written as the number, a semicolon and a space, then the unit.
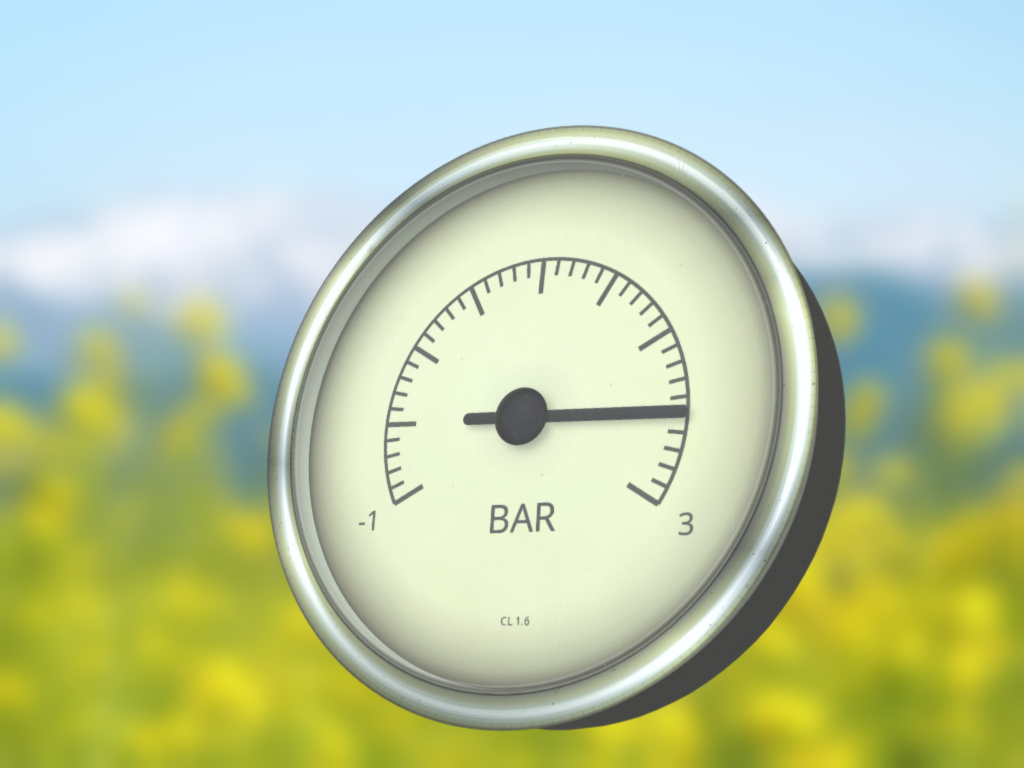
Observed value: 2.5; bar
